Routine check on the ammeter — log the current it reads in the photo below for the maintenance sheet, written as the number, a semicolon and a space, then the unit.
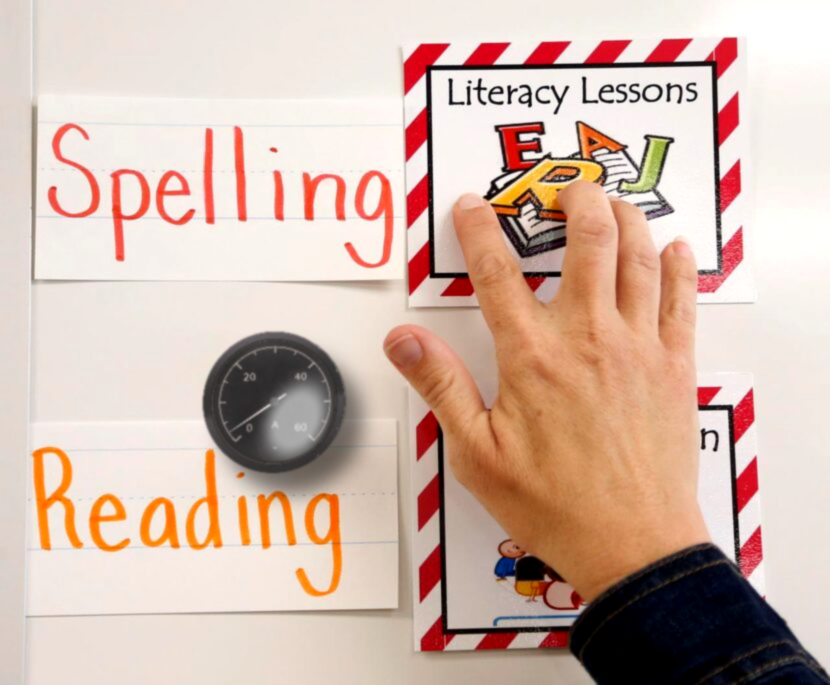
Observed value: 2.5; A
